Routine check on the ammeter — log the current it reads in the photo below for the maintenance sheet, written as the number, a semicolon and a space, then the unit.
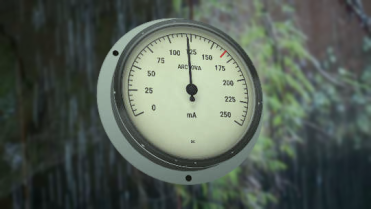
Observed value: 120; mA
